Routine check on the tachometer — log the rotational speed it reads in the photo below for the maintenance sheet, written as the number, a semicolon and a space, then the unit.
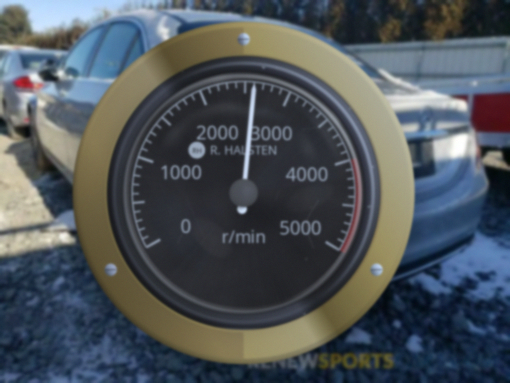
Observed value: 2600; rpm
